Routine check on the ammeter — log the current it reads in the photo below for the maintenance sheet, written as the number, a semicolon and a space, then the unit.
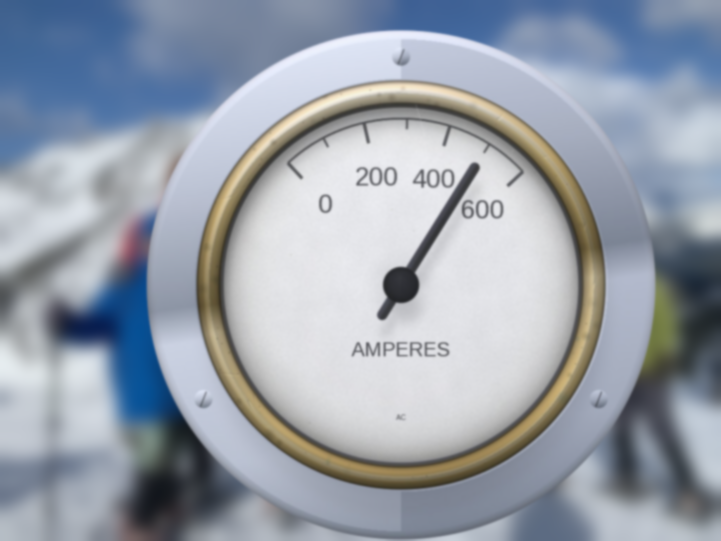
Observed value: 500; A
